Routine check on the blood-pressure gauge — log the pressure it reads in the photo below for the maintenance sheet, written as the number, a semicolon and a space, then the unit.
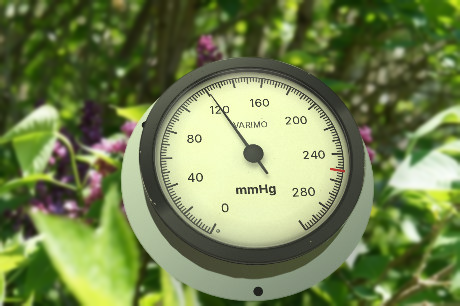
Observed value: 120; mmHg
